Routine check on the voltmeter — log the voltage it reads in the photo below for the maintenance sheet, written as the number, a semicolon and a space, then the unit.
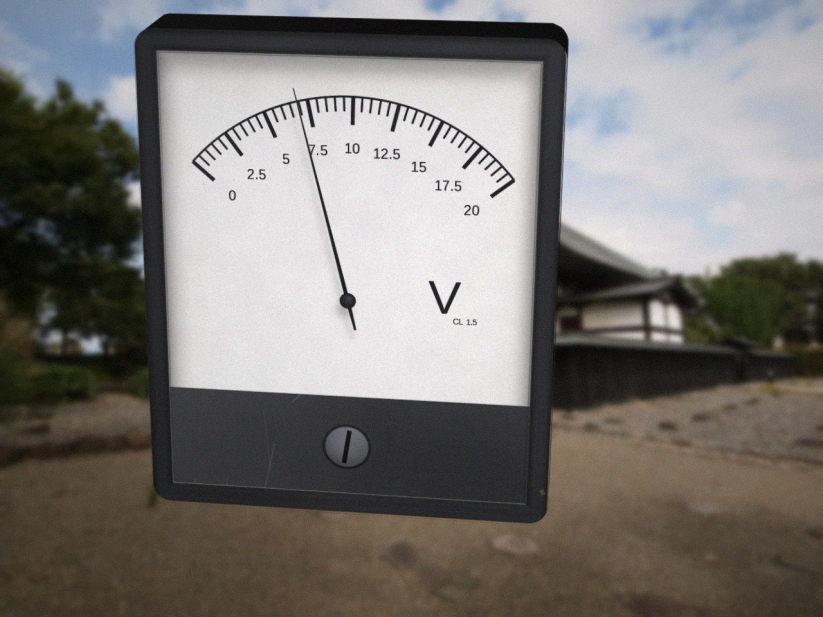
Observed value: 7; V
